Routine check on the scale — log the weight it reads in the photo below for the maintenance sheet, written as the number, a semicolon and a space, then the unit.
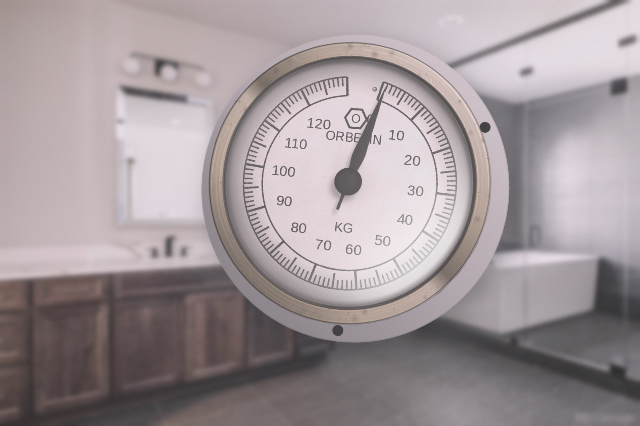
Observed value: 1; kg
